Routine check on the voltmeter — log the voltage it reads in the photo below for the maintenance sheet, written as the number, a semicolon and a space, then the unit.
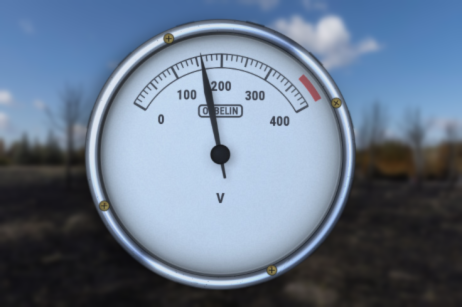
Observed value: 160; V
